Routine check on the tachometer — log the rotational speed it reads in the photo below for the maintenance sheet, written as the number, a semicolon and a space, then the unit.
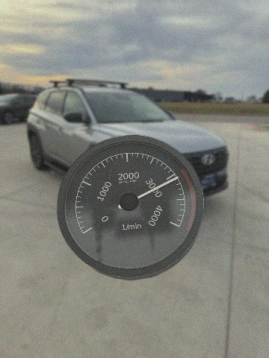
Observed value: 3100; rpm
